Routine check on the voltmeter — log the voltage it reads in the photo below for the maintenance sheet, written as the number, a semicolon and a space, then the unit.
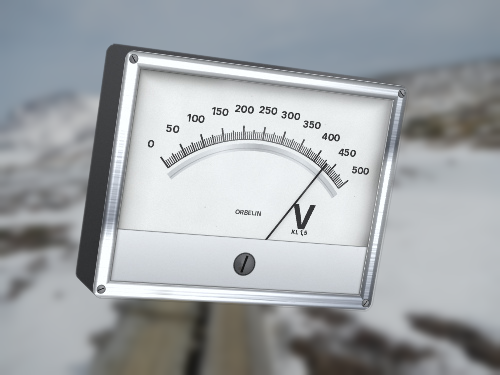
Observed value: 425; V
